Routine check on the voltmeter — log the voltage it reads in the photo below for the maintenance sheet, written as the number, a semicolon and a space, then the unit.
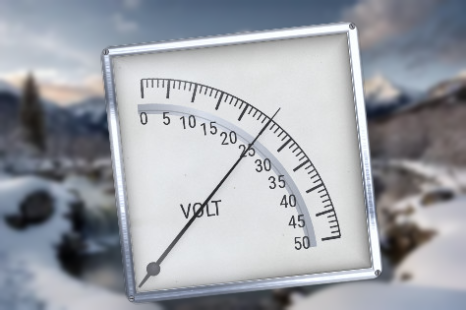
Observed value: 25; V
